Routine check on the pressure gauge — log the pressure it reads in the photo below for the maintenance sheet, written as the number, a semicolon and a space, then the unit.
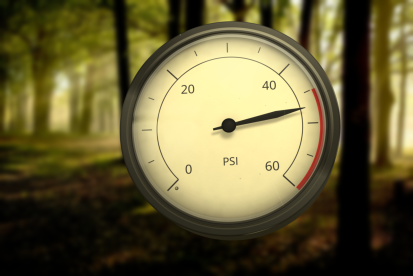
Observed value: 47.5; psi
